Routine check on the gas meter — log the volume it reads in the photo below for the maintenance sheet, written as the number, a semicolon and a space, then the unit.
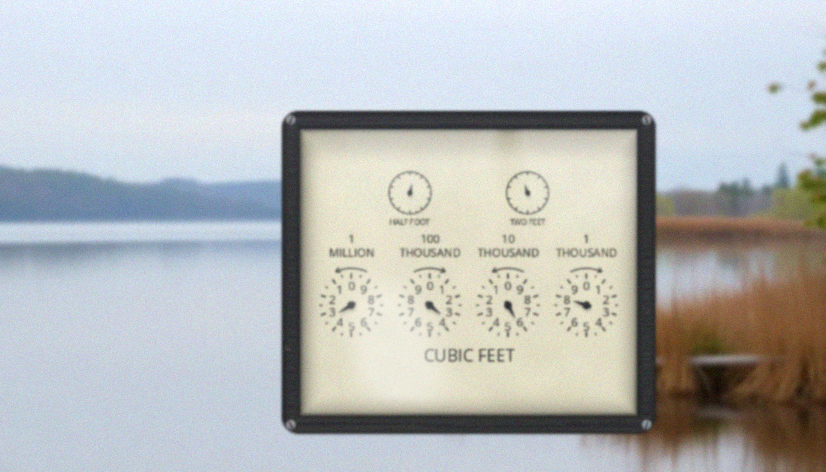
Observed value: 335800; ft³
